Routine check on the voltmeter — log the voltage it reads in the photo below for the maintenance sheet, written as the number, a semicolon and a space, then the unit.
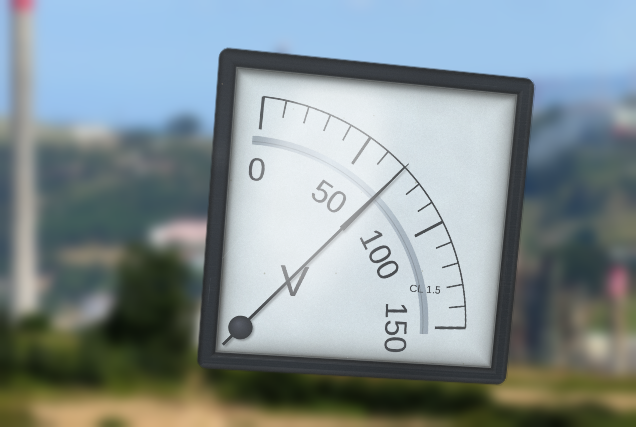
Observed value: 70; V
